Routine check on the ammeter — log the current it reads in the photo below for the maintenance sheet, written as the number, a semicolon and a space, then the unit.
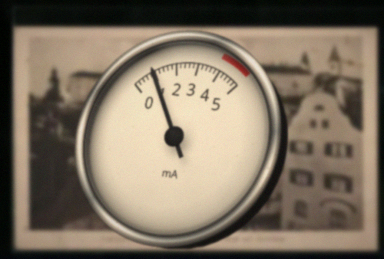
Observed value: 1; mA
